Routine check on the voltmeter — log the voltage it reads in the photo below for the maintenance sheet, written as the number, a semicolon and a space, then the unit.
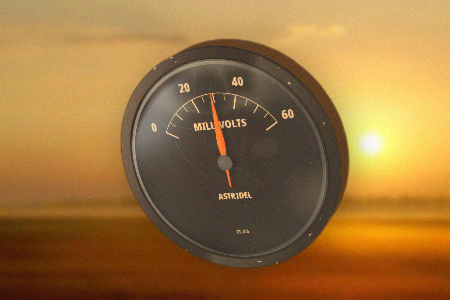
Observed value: 30; mV
